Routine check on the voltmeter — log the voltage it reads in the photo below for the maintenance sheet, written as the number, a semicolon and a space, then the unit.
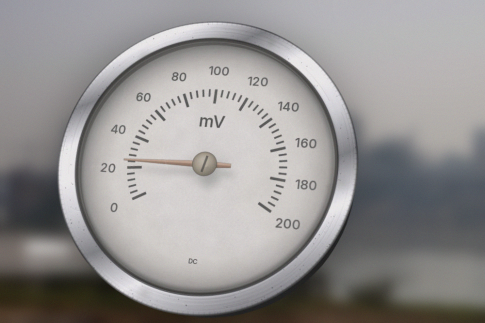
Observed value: 24; mV
